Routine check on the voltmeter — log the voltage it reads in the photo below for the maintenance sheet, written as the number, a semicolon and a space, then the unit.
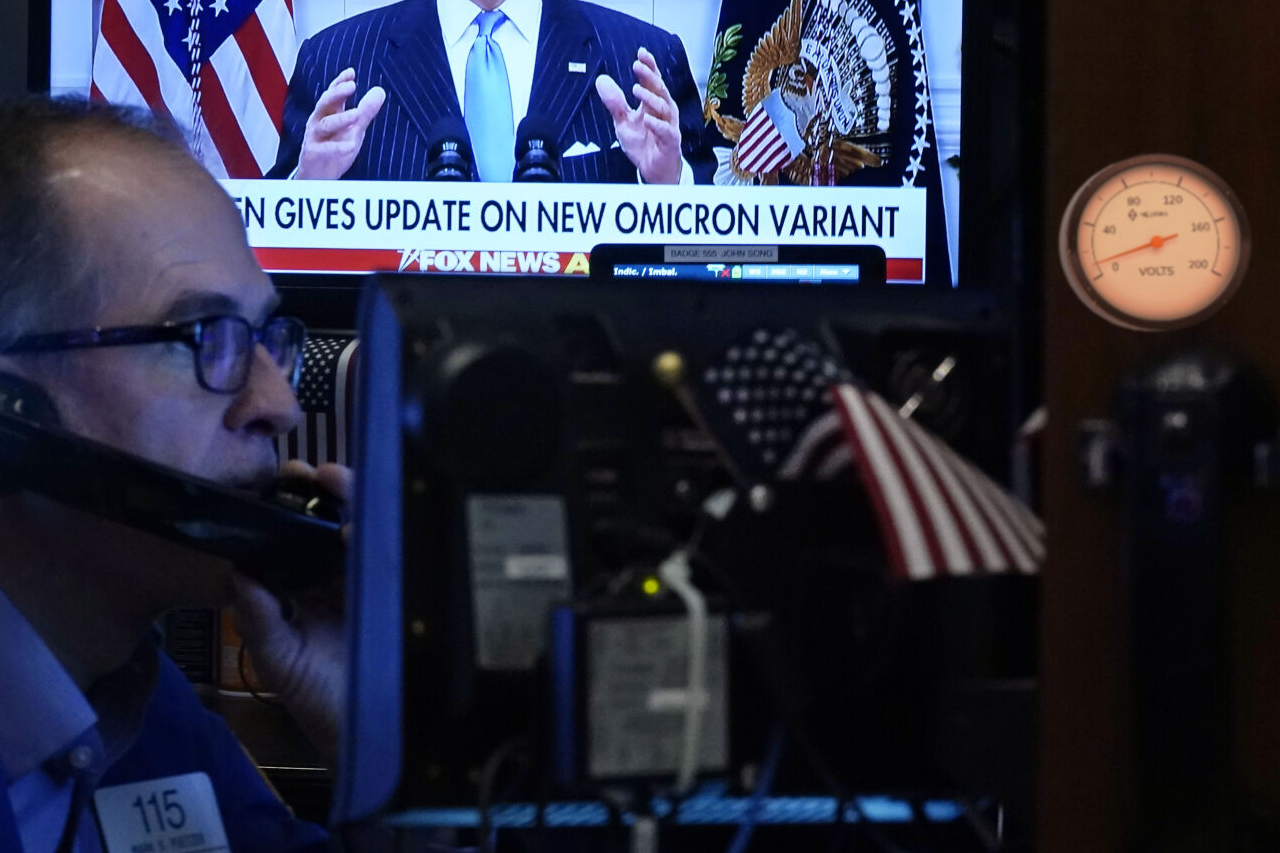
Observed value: 10; V
